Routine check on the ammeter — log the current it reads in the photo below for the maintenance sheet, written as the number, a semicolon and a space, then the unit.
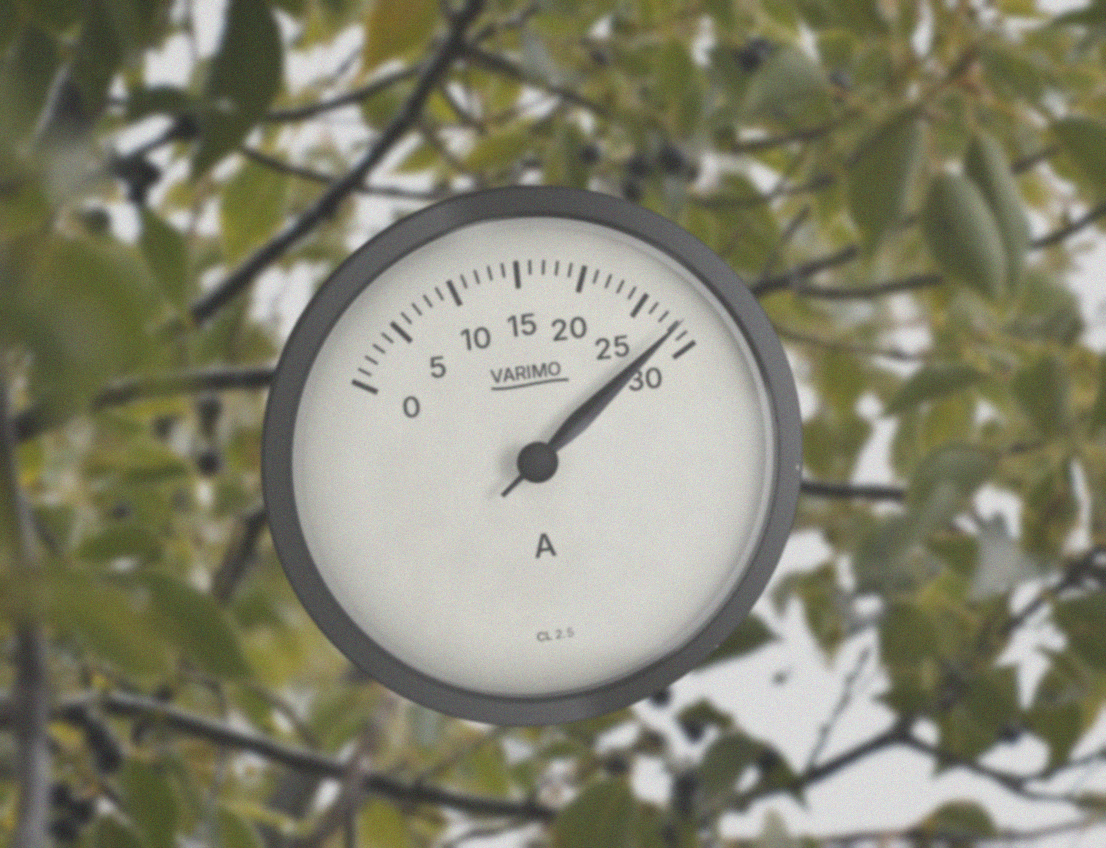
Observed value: 28; A
